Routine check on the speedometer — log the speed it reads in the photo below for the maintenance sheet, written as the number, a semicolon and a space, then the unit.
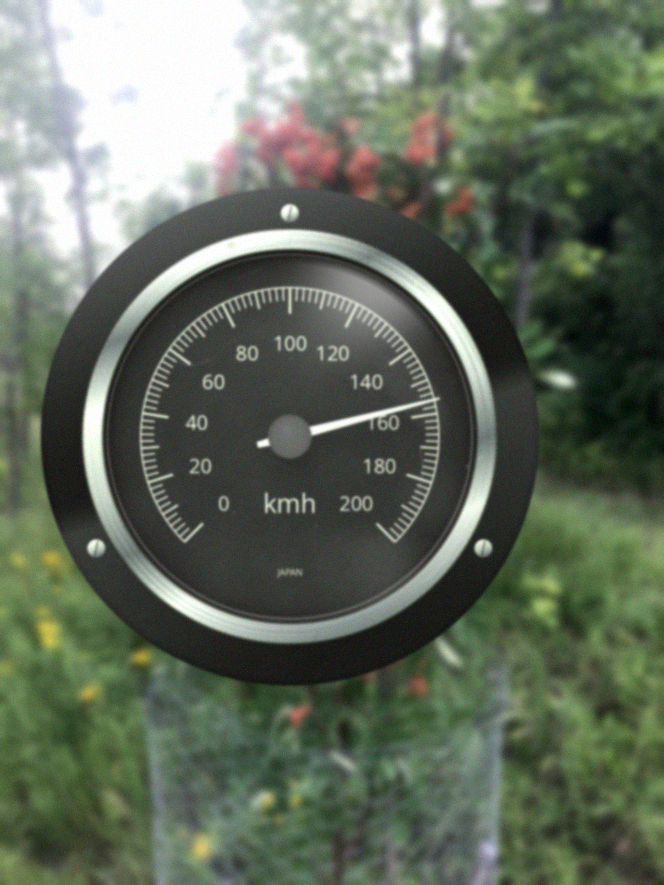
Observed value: 156; km/h
